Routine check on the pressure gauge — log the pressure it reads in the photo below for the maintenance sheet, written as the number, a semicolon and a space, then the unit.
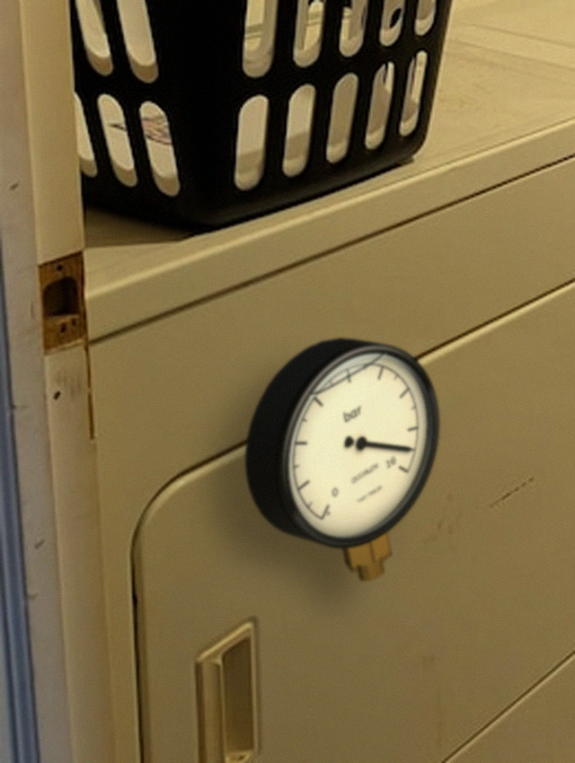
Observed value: 15; bar
